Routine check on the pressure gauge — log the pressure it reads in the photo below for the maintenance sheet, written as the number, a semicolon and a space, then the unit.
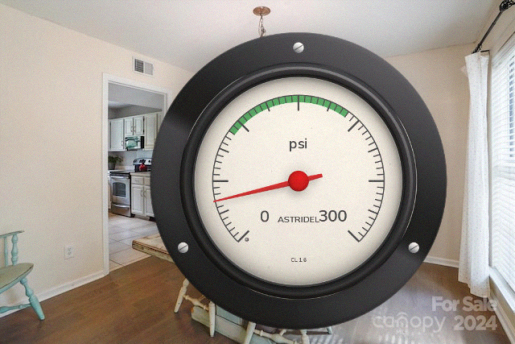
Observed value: 35; psi
